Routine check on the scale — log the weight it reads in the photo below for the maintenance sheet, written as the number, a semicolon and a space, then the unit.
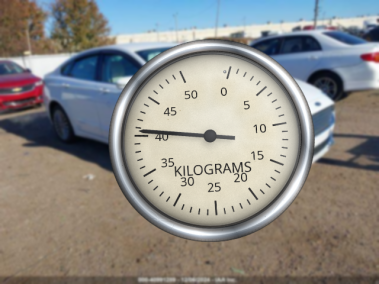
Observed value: 40.5; kg
